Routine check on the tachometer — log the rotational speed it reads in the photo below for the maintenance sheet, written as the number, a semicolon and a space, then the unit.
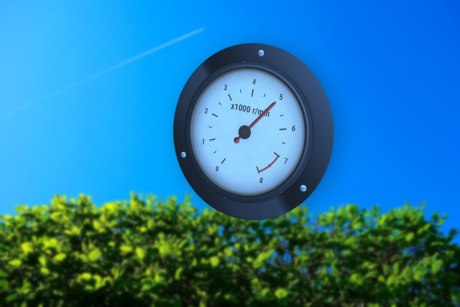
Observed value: 5000; rpm
